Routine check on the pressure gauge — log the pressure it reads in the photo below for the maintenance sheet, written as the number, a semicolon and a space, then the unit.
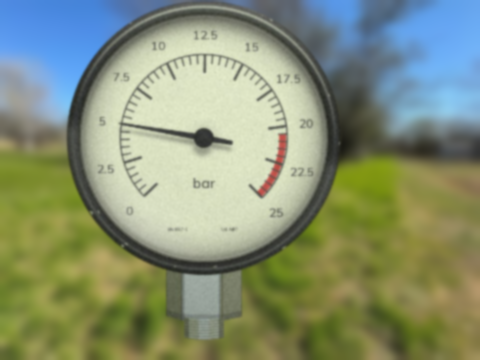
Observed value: 5; bar
